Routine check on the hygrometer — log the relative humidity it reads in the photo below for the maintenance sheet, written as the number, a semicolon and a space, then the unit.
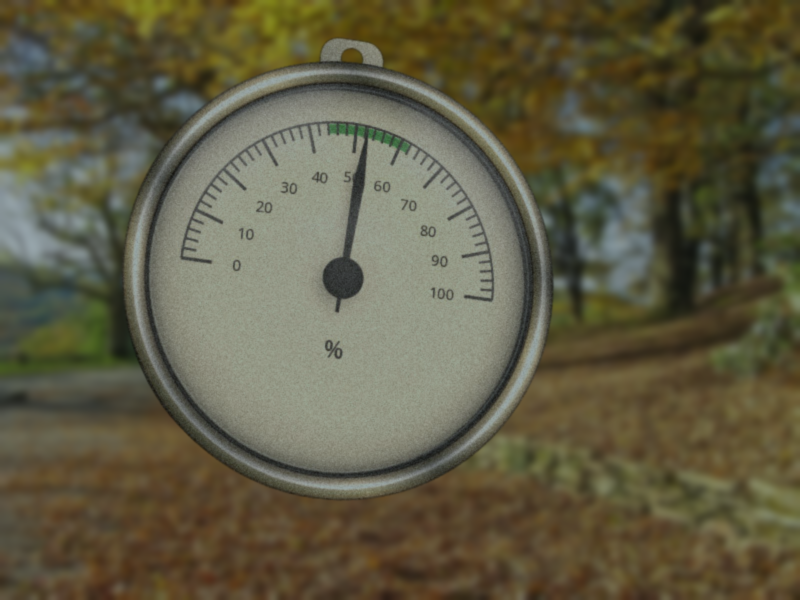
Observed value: 52; %
